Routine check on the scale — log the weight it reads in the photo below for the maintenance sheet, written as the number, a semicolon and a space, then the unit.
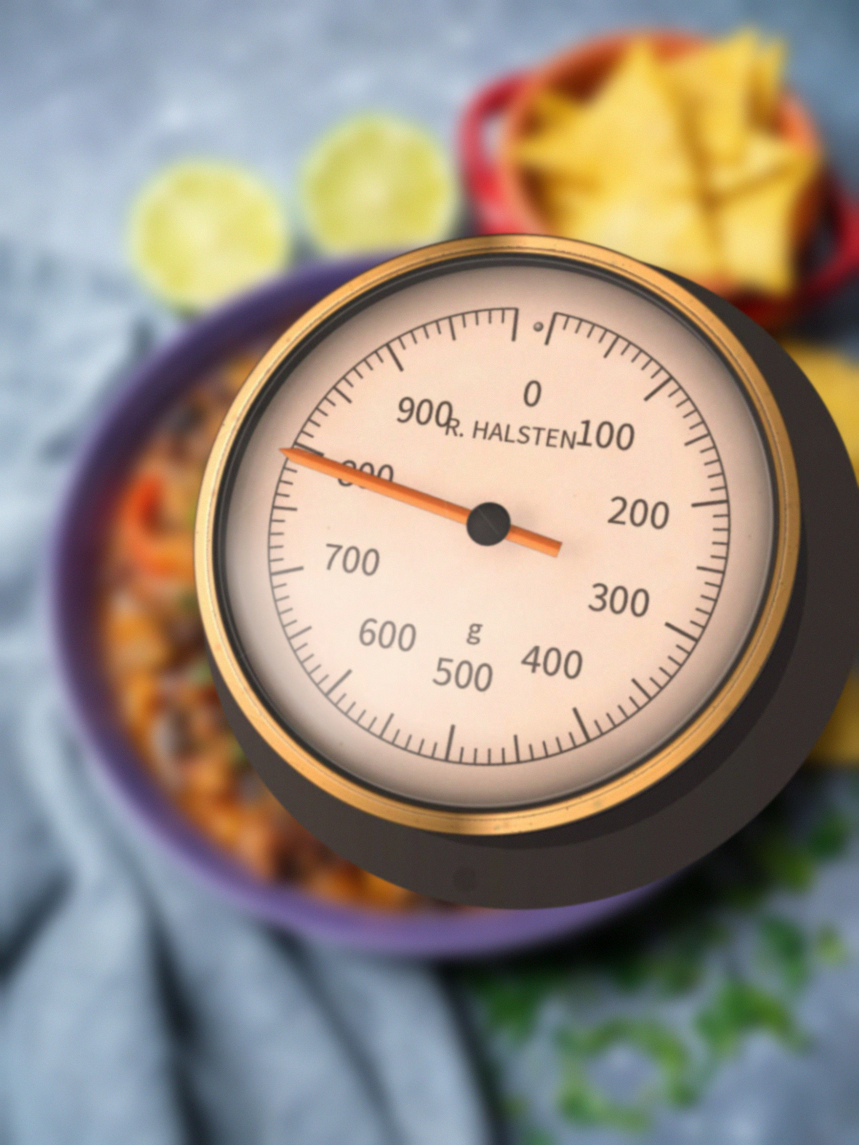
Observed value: 790; g
